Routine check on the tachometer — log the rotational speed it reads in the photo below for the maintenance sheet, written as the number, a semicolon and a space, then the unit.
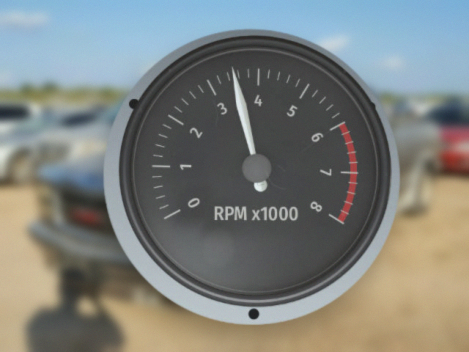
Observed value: 3500; rpm
